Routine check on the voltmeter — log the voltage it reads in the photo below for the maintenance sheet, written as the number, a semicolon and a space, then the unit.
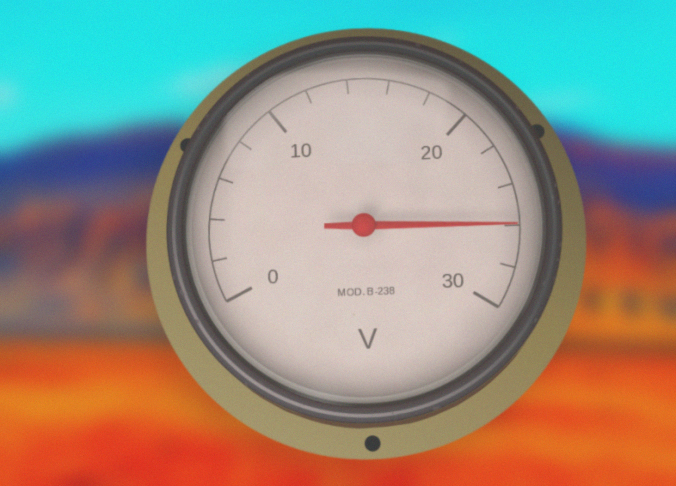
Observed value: 26; V
